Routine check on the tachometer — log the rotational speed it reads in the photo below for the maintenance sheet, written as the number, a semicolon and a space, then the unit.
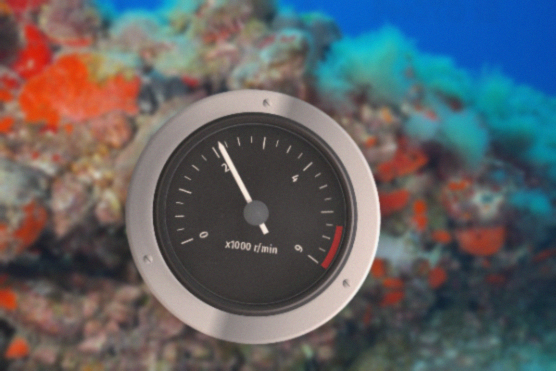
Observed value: 2125; rpm
